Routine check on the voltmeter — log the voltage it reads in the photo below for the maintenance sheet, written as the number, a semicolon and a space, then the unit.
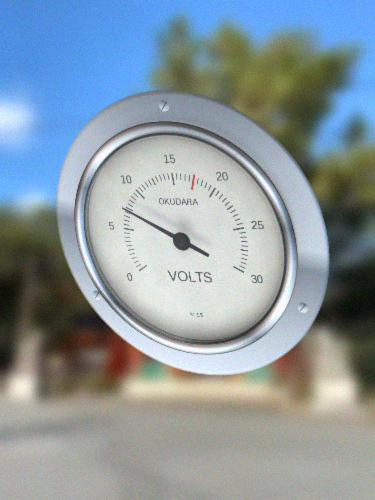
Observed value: 7.5; V
